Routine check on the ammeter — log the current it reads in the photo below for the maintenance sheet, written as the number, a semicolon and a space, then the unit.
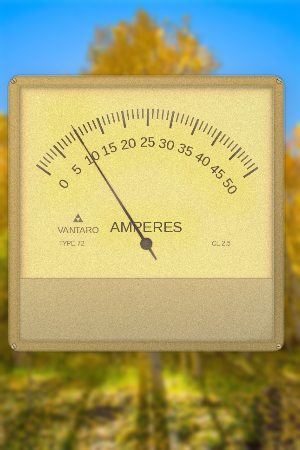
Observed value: 10; A
